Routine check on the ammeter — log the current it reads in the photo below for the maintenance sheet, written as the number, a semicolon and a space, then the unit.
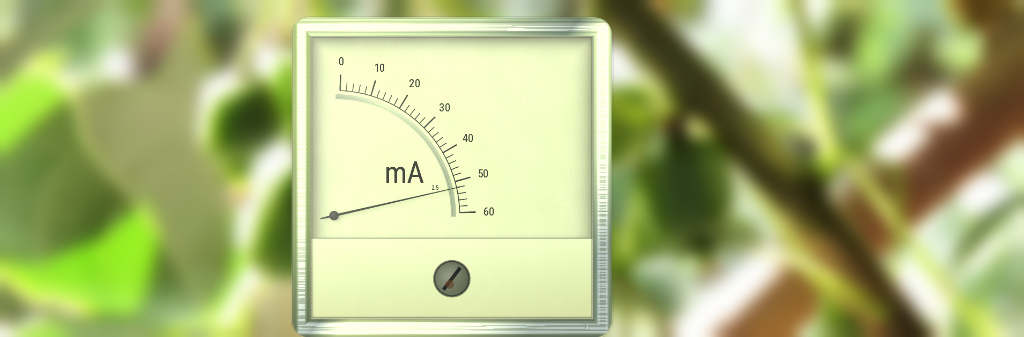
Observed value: 52; mA
